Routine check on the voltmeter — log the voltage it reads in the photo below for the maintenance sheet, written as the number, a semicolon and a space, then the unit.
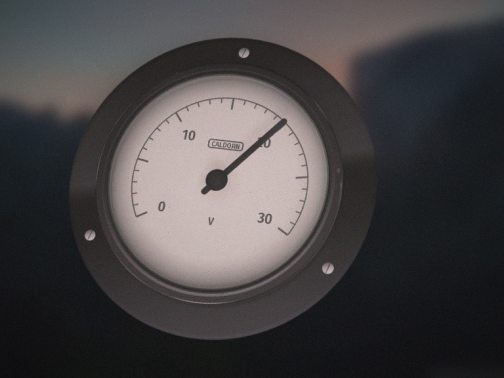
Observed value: 20; V
